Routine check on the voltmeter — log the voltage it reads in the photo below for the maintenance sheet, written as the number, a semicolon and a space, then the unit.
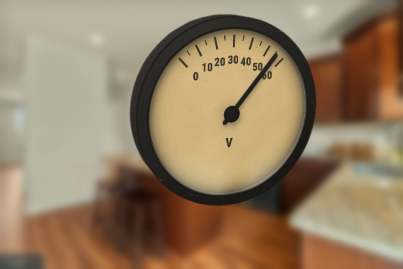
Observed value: 55; V
